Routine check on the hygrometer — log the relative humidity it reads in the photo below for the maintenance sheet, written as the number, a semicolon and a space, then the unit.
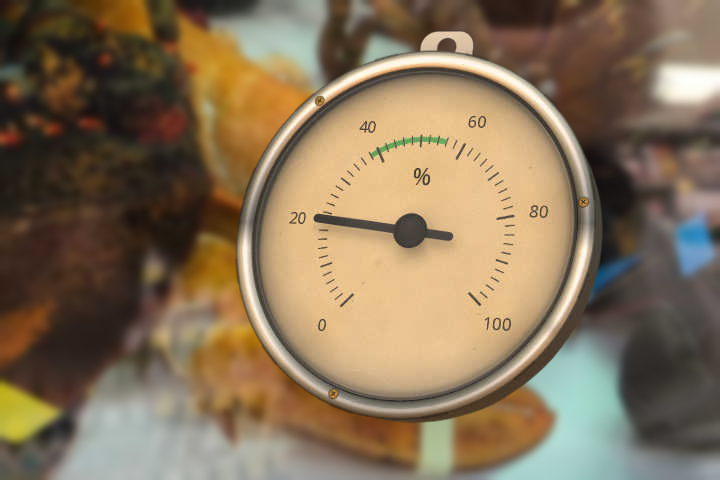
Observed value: 20; %
